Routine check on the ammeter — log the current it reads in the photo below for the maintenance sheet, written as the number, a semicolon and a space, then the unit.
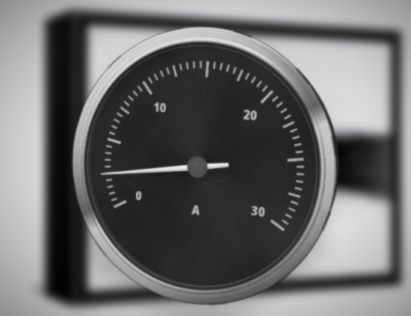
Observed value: 2.5; A
